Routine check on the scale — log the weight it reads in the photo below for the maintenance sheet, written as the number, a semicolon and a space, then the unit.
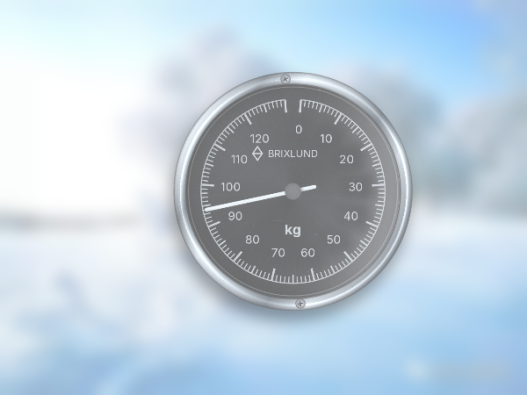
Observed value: 94; kg
